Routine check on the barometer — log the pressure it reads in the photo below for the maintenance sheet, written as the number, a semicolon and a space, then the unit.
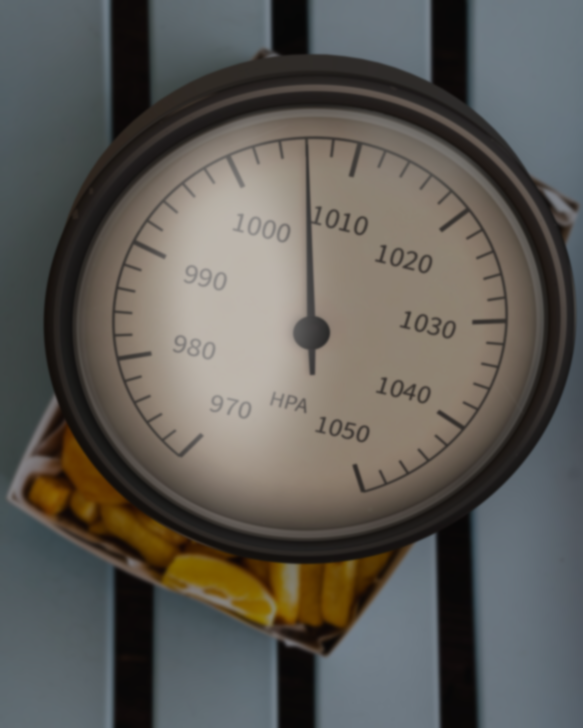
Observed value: 1006; hPa
